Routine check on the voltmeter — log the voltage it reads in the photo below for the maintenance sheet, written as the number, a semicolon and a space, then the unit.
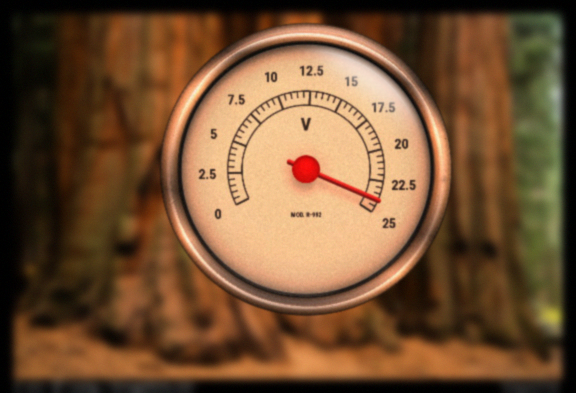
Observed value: 24; V
